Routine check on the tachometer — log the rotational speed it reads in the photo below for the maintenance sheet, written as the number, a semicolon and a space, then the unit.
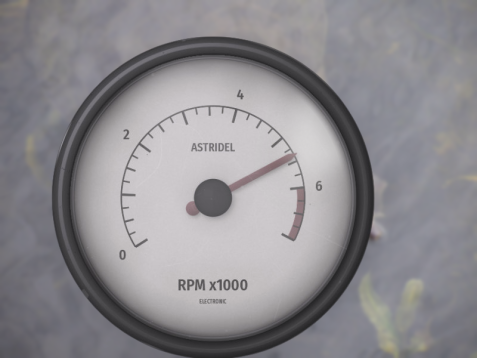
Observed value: 5375; rpm
